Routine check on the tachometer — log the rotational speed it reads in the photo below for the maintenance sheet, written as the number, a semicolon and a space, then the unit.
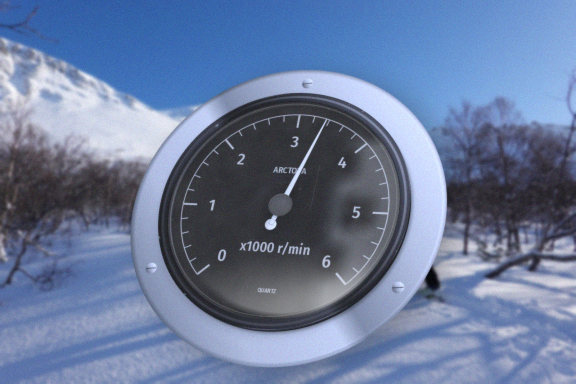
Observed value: 3400; rpm
